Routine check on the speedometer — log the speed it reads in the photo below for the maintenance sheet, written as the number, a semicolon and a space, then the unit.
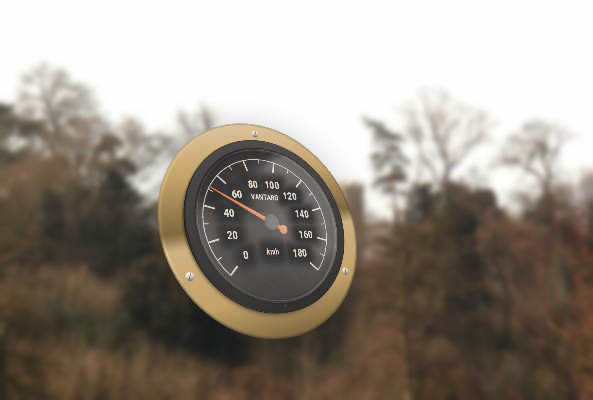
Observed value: 50; km/h
